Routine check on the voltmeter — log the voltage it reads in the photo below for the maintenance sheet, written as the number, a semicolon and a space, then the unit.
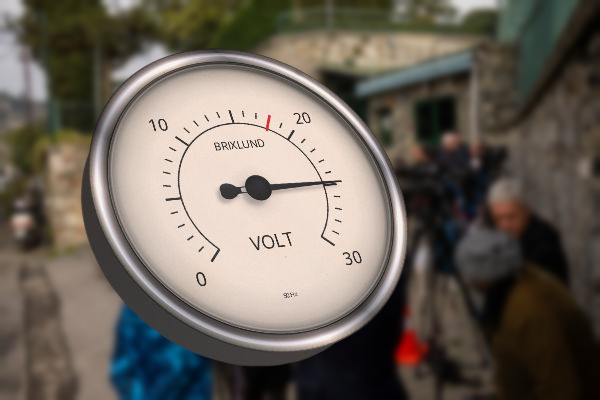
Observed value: 25; V
